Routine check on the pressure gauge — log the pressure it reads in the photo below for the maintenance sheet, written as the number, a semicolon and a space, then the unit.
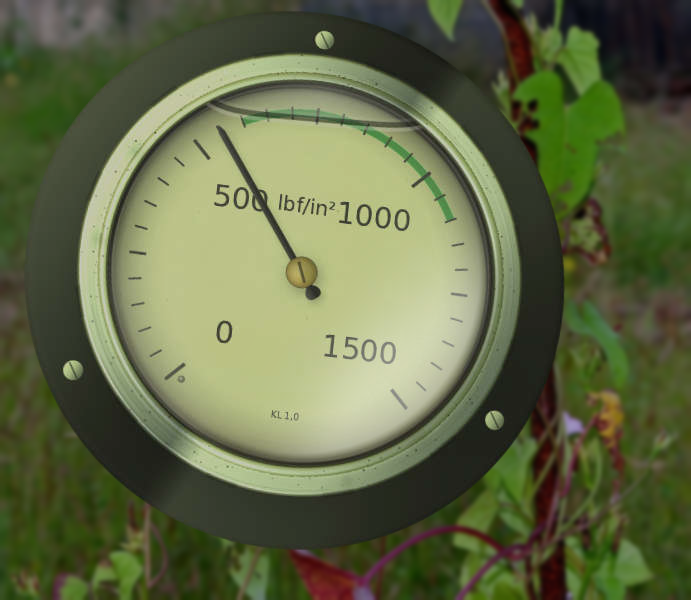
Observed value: 550; psi
